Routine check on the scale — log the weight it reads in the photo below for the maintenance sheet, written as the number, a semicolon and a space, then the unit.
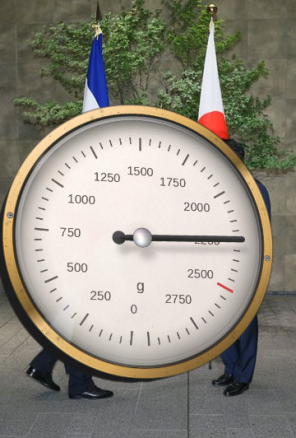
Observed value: 2250; g
